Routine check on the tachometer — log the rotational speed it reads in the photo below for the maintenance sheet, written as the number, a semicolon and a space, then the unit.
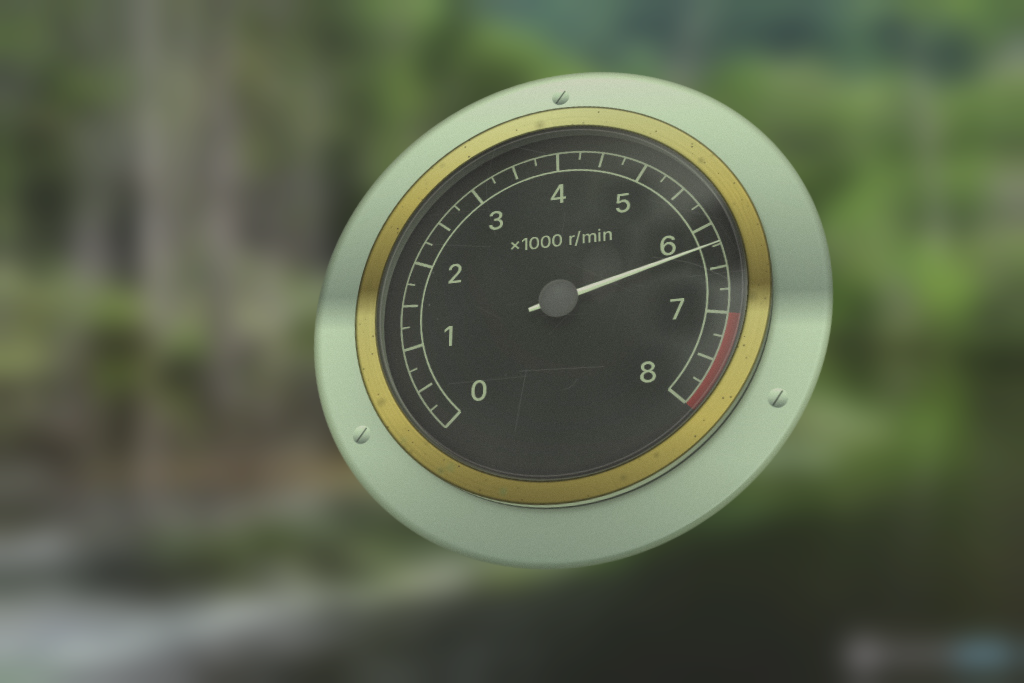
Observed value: 6250; rpm
